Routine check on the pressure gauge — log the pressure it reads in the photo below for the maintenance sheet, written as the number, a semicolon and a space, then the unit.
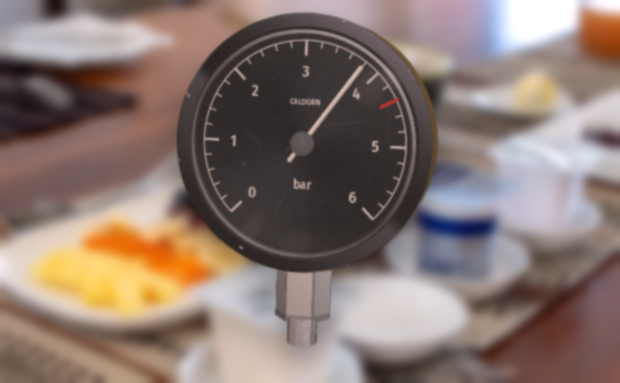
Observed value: 3.8; bar
